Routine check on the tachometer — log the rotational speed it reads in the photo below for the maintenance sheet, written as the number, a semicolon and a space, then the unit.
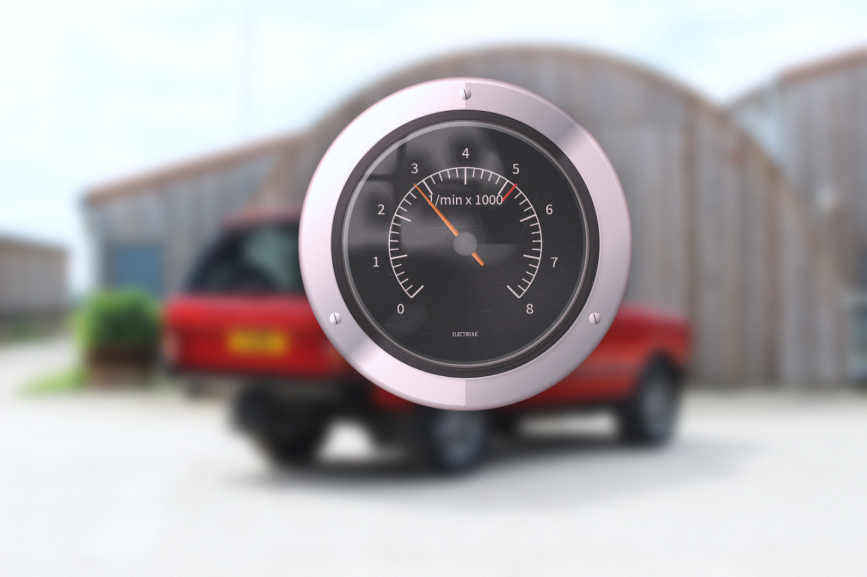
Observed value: 2800; rpm
